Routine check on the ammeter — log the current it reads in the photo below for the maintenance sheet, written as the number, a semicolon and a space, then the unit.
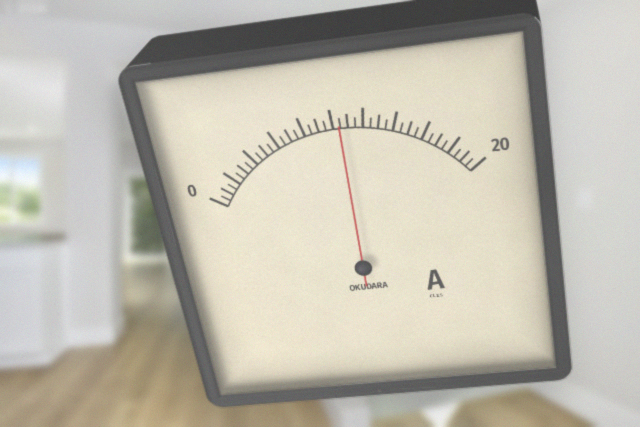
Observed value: 10.5; A
